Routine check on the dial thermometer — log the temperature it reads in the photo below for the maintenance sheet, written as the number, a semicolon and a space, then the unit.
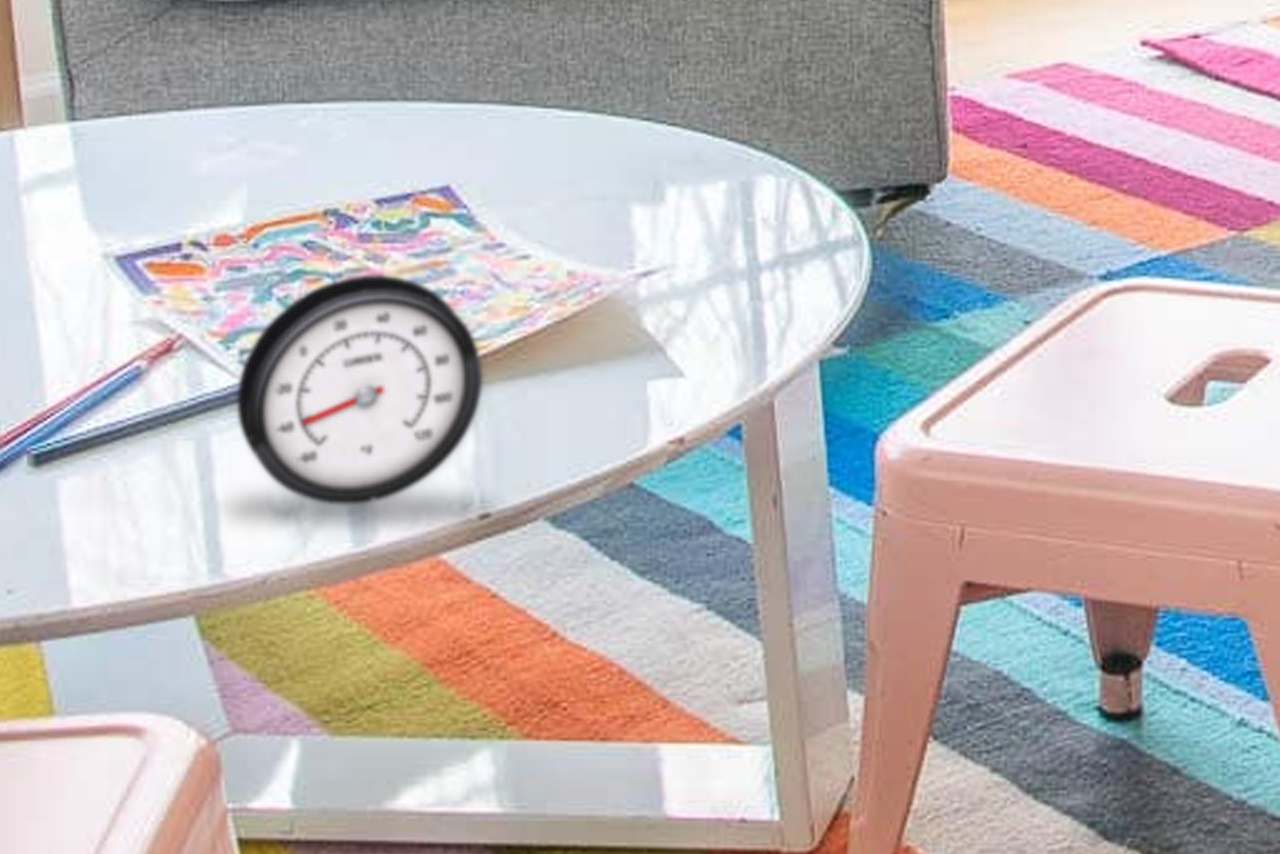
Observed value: -40; °F
